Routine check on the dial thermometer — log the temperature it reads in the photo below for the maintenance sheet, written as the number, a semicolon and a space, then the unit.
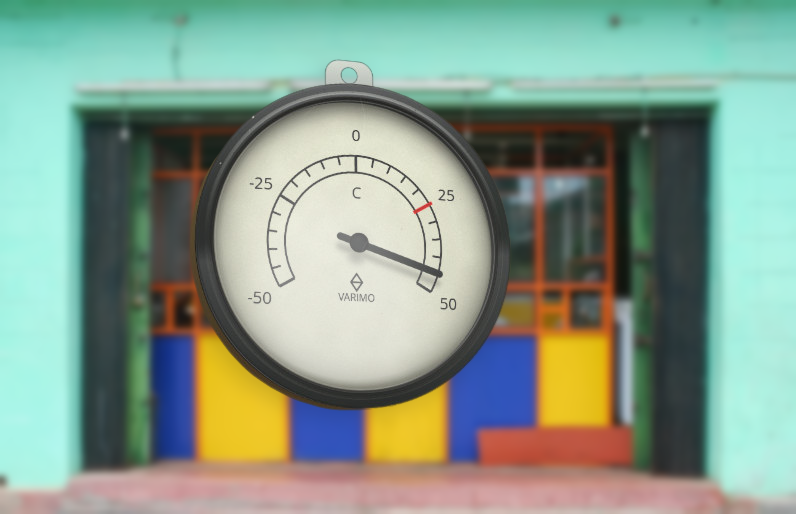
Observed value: 45; °C
